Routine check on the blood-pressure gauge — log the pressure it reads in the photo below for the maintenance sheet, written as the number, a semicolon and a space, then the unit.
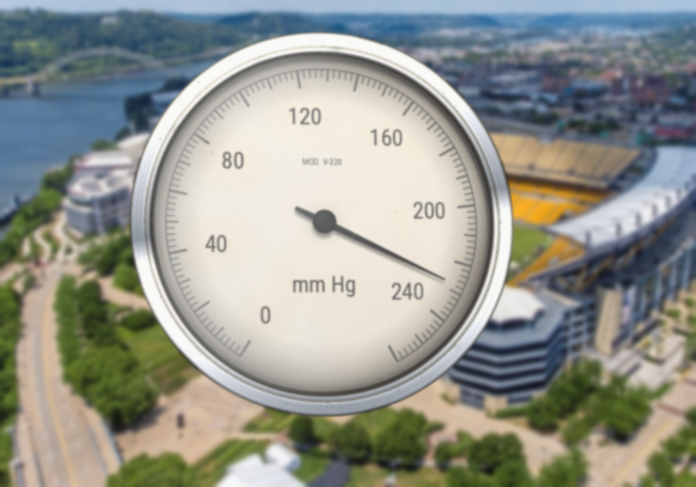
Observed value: 228; mmHg
